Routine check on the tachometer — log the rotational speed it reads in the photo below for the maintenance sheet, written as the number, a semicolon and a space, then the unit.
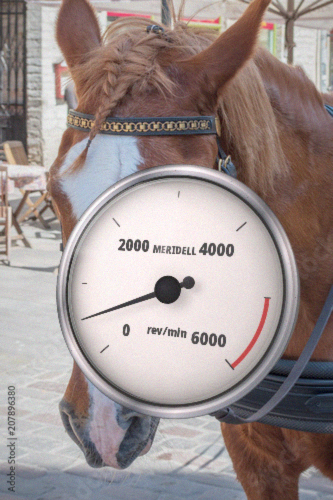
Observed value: 500; rpm
